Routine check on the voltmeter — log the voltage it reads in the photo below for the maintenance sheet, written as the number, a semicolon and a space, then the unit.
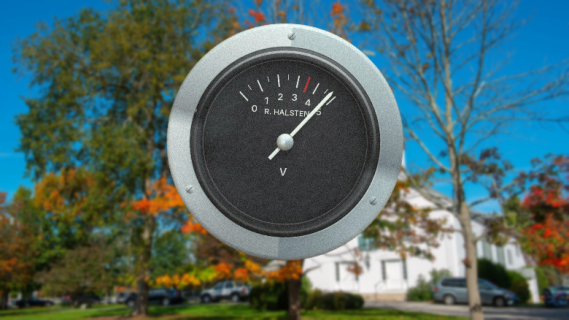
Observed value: 4.75; V
